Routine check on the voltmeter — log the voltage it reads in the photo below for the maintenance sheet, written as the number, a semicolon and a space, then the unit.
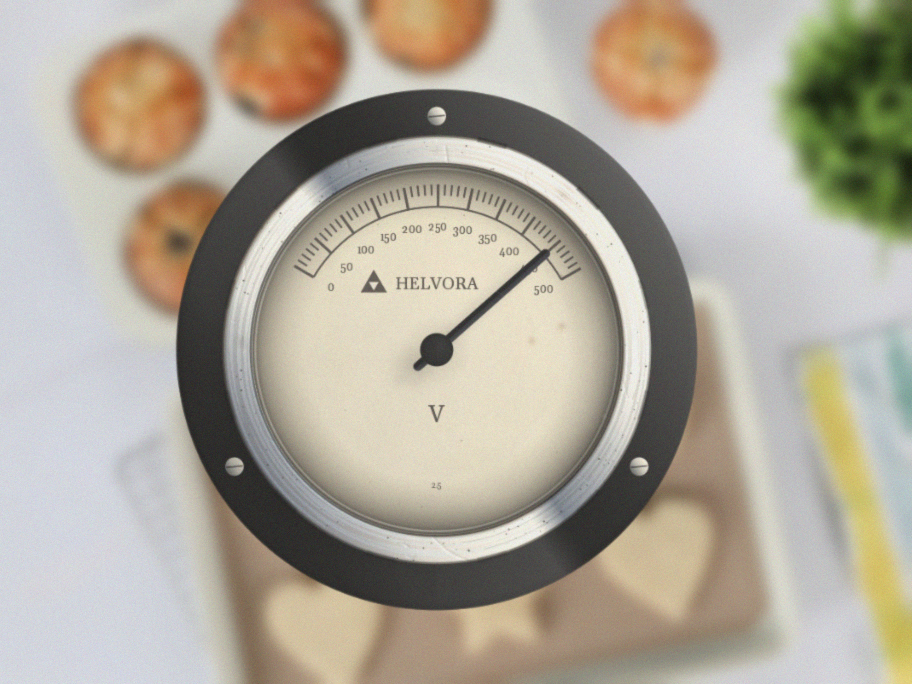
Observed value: 450; V
